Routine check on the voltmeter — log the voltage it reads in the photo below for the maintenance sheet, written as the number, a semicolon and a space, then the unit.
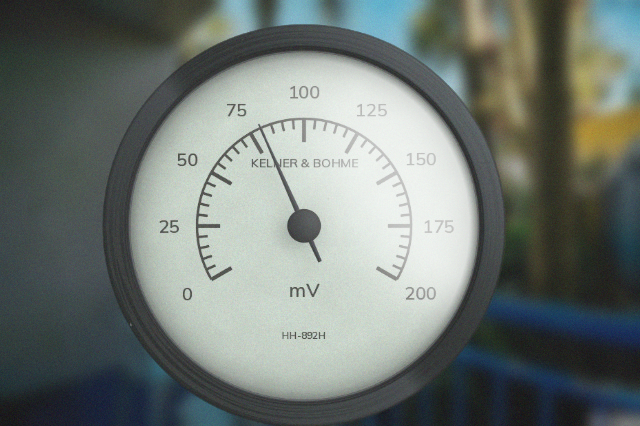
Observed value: 80; mV
